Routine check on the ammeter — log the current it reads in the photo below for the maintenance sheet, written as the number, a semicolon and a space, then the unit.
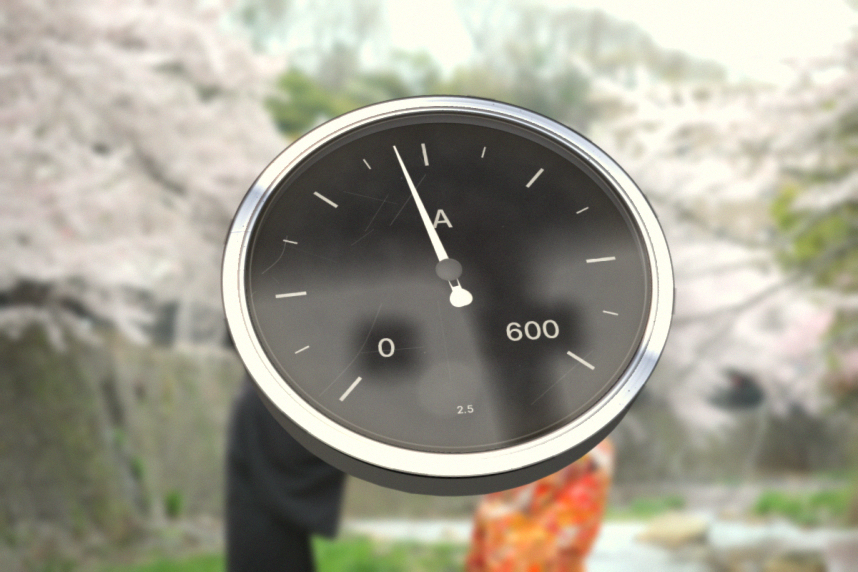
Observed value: 275; A
